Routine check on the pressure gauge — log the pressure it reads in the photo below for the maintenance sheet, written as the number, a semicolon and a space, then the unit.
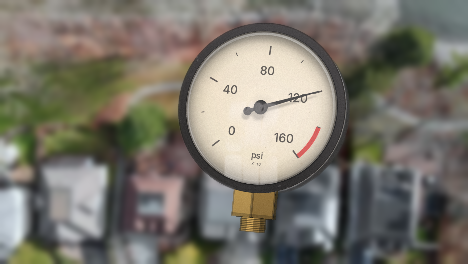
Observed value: 120; psi
